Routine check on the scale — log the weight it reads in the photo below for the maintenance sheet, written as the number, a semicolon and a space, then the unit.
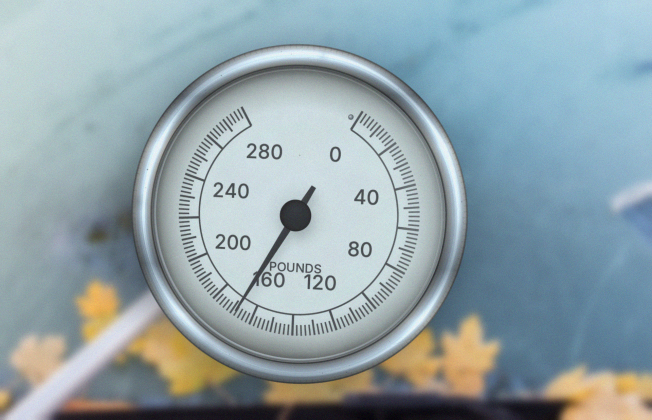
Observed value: 168; lb
